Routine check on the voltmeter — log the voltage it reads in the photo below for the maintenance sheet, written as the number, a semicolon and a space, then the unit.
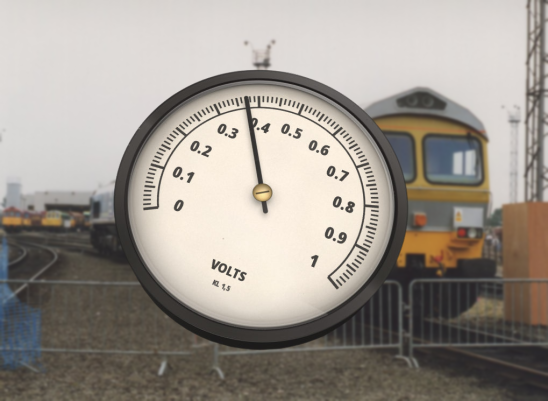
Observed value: 0.37; V
